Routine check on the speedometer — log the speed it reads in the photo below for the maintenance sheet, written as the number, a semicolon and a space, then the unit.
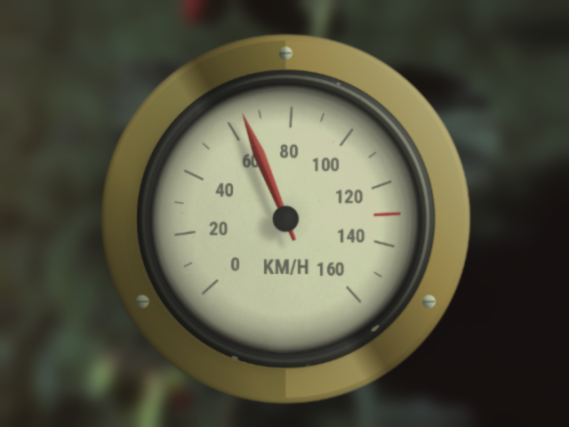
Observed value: 65; km/h
